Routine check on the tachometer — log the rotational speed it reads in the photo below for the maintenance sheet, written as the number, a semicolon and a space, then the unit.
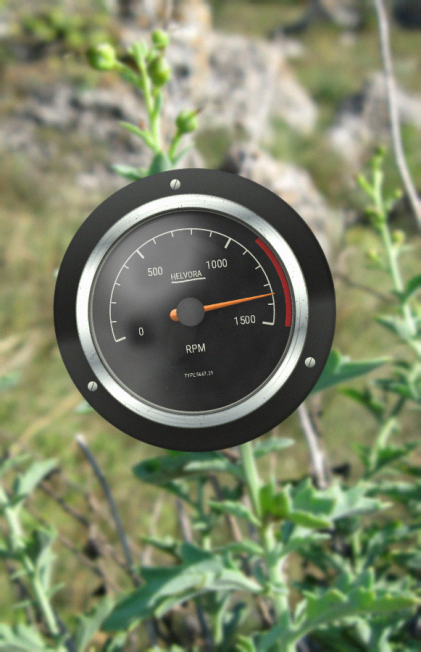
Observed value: 1350; rpm
